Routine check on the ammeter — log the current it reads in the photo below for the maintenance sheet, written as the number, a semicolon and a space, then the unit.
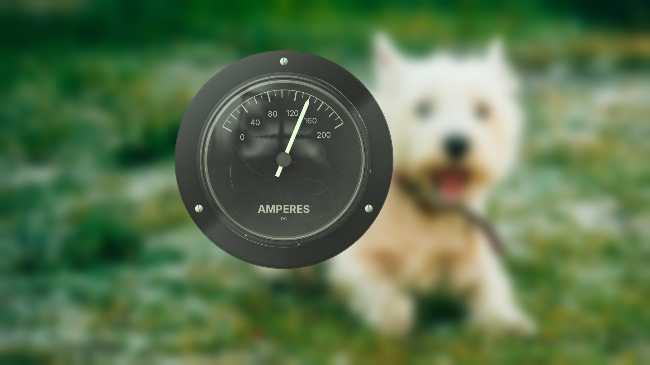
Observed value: 140; A
